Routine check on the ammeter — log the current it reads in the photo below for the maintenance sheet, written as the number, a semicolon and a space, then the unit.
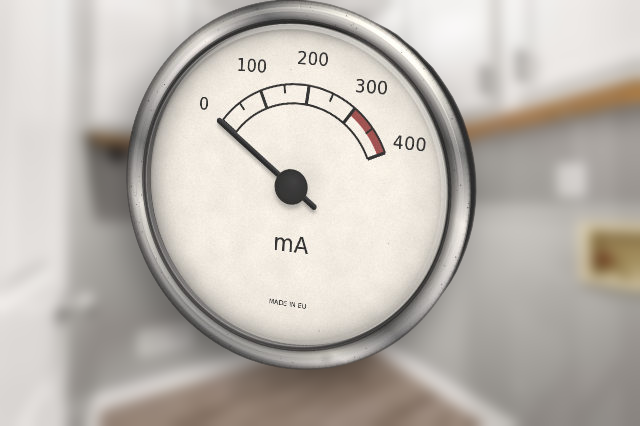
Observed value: 0; mA
